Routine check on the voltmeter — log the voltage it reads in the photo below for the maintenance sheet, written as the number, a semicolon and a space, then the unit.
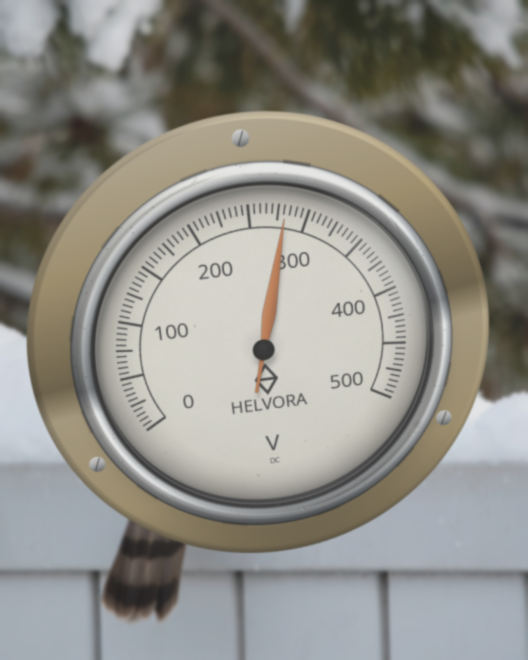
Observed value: 280; V
